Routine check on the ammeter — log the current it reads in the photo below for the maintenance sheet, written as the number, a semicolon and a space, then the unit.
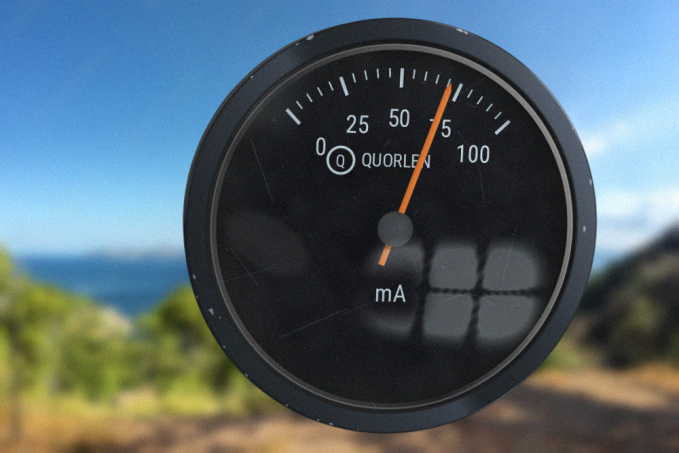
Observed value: 70; mA
